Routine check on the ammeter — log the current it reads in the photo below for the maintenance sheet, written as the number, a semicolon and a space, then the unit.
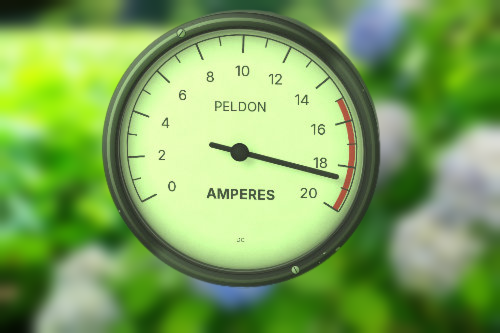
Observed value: 18.5; A
